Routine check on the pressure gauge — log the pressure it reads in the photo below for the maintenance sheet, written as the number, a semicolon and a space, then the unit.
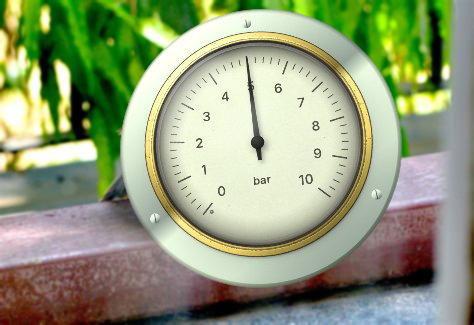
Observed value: 5; bar
